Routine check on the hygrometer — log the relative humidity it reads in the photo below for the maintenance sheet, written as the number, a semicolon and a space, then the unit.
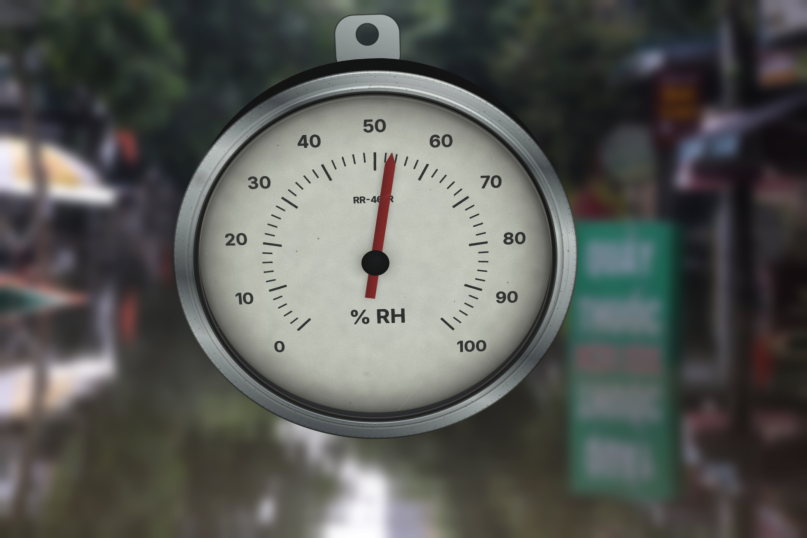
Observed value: 53; %
